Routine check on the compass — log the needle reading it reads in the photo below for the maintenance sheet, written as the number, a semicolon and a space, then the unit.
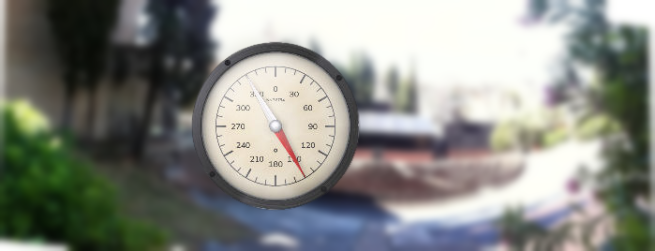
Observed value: 150; °
